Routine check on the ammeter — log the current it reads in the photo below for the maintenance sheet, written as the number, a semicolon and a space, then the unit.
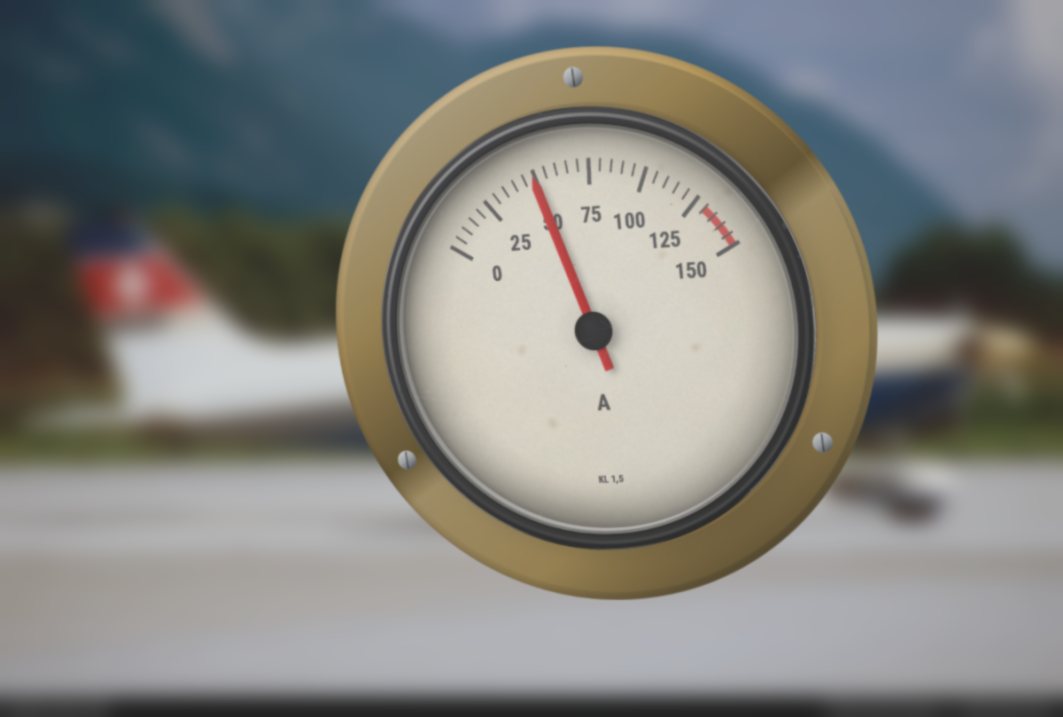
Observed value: 50; A
